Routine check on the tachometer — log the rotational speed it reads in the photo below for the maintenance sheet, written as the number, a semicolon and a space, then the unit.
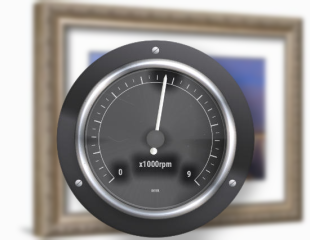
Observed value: 4750; rpm
